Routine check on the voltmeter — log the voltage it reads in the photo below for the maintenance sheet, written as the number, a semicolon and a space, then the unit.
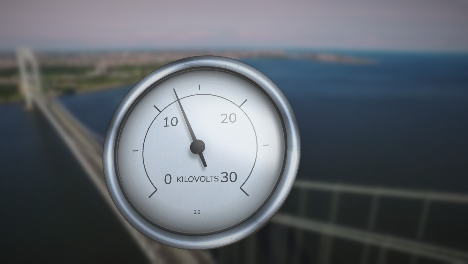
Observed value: 12.5; kV
